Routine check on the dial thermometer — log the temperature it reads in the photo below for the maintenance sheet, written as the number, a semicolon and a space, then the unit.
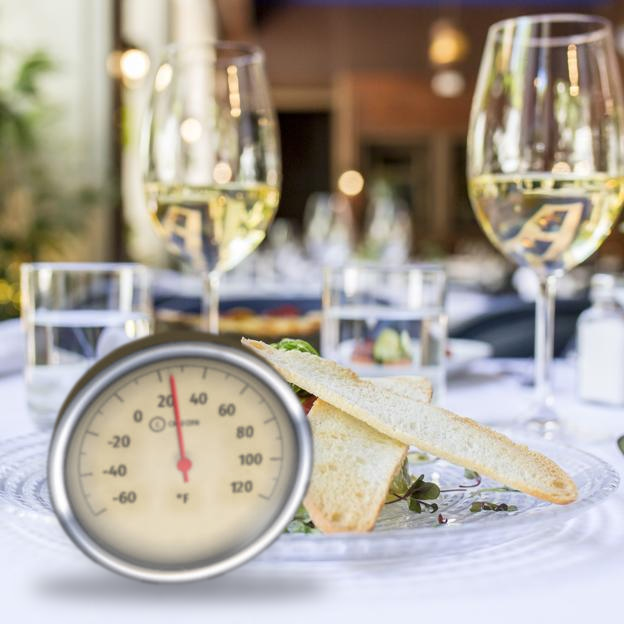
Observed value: 25; °F
